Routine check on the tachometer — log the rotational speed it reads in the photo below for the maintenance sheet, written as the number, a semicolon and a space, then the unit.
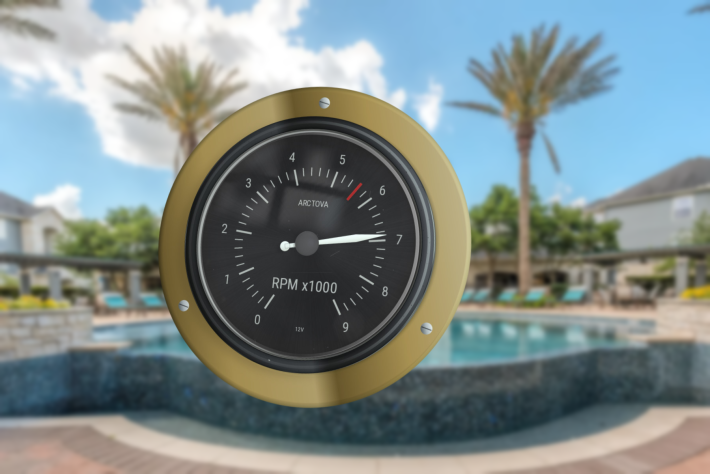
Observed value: 6900; rpm
